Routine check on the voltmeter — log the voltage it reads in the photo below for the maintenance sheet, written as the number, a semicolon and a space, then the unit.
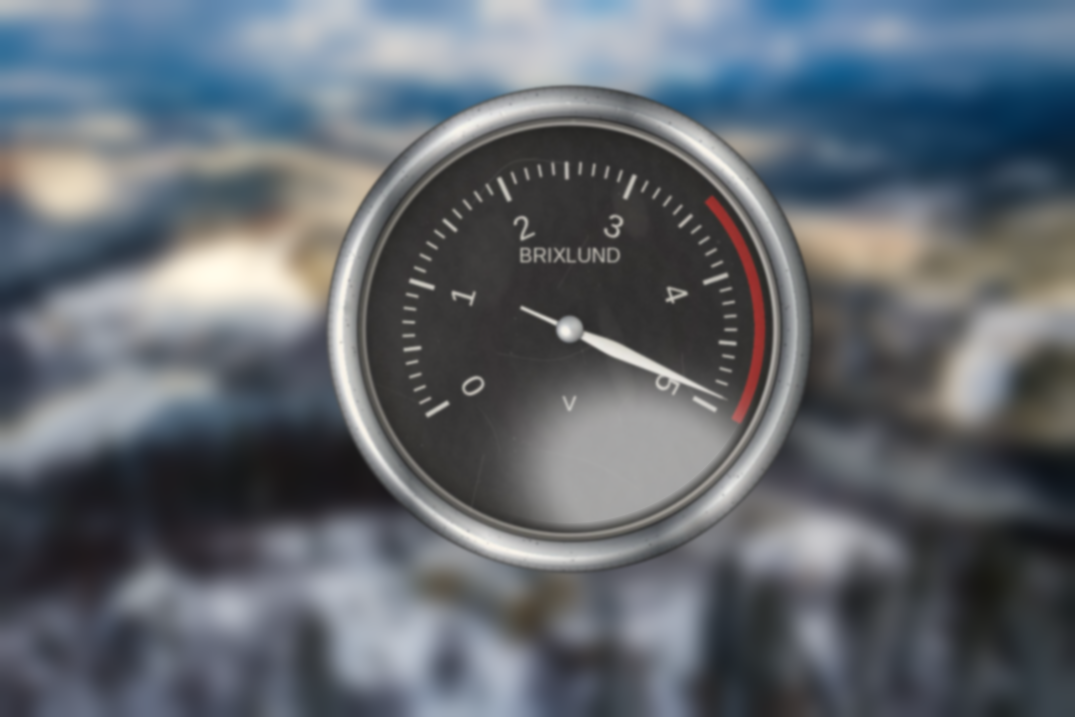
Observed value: 4.9; V
